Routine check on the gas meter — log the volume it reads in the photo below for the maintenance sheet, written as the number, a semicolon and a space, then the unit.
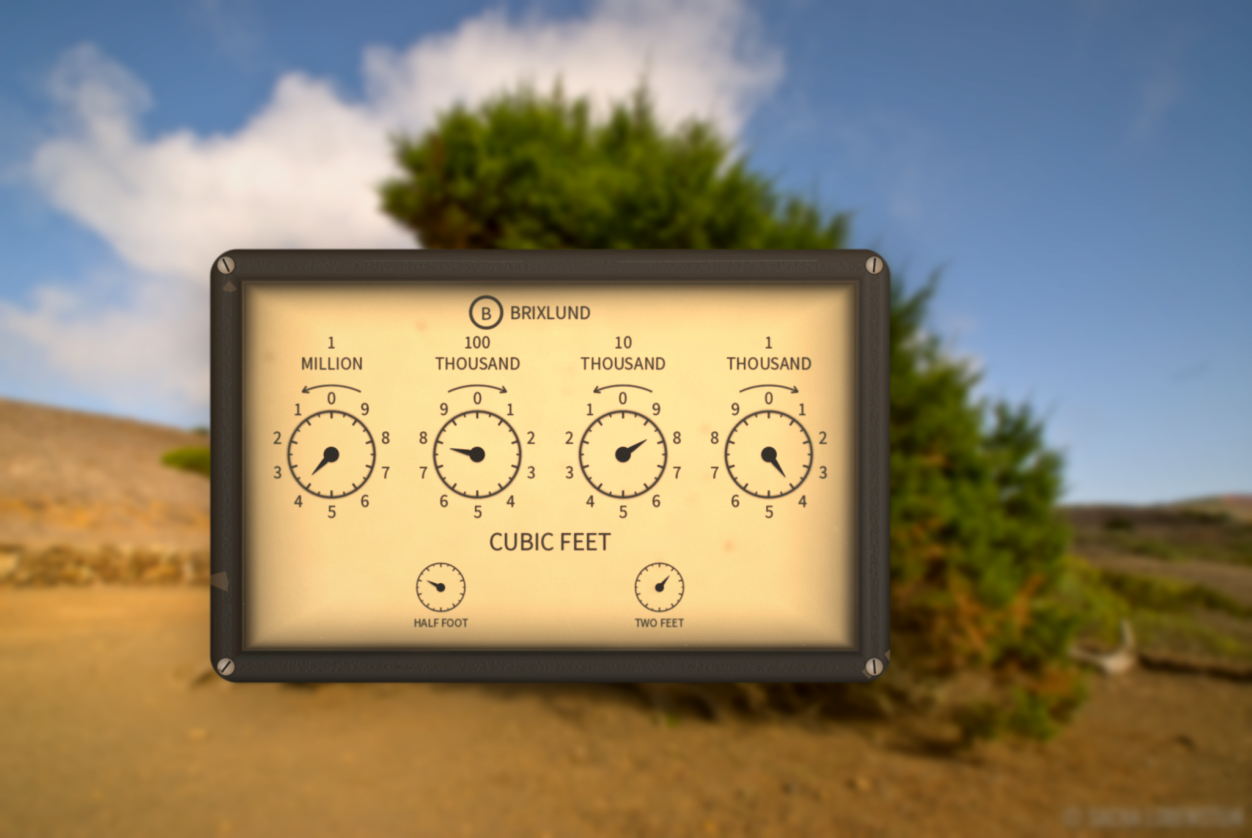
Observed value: 378400; ft³
